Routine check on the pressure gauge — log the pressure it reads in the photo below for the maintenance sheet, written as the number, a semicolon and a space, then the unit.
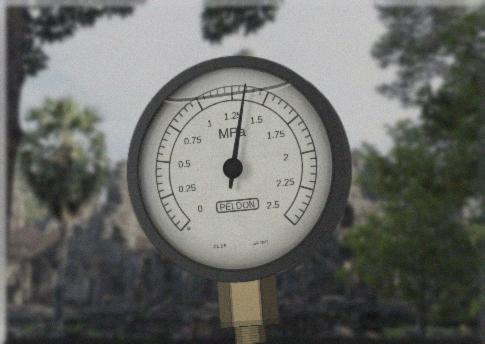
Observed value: 1.35; MPa
